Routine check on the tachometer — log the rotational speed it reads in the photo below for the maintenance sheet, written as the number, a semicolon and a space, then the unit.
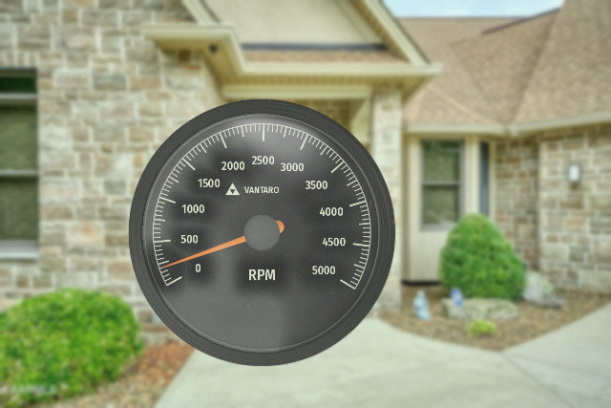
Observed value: 200; rpm
